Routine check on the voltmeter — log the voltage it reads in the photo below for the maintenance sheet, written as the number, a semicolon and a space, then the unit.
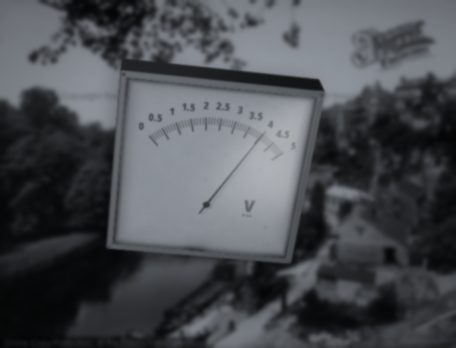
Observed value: 4; V
